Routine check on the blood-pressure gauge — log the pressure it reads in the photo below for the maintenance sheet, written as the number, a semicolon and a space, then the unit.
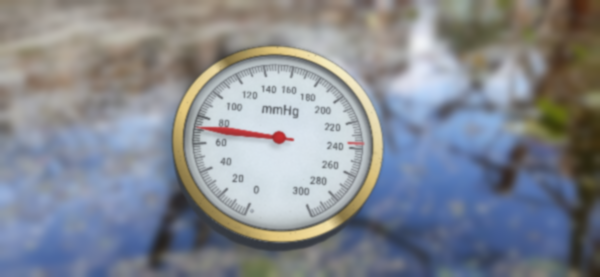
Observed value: 70; mmHg
